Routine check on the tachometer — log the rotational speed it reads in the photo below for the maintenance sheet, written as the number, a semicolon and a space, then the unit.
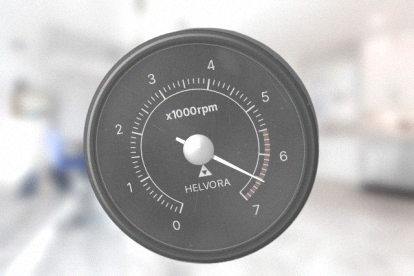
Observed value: 6500; rpm
